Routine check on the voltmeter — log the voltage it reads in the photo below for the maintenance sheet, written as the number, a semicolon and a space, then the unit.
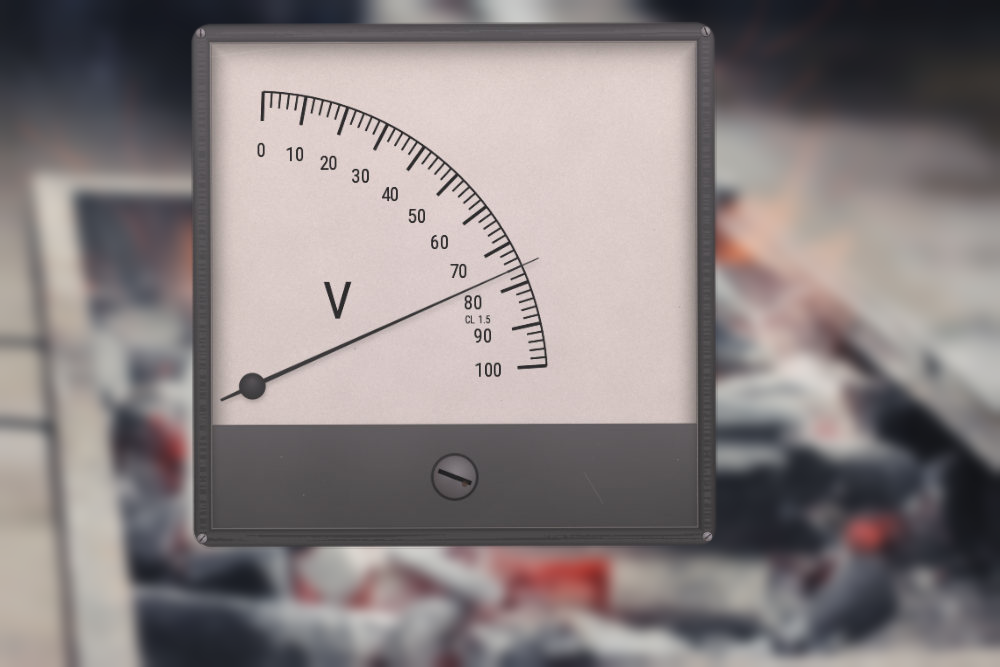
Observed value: 76; V
